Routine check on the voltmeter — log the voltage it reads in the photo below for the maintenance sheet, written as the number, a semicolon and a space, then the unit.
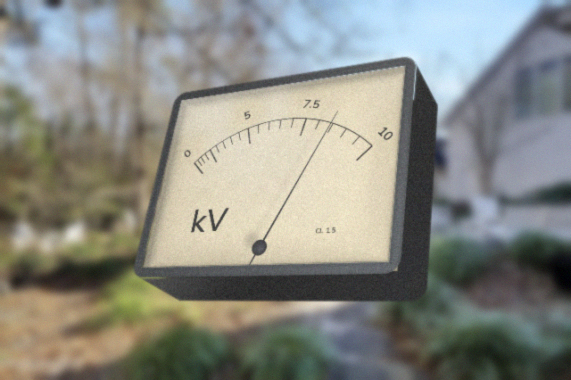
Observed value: 8.5; kV
